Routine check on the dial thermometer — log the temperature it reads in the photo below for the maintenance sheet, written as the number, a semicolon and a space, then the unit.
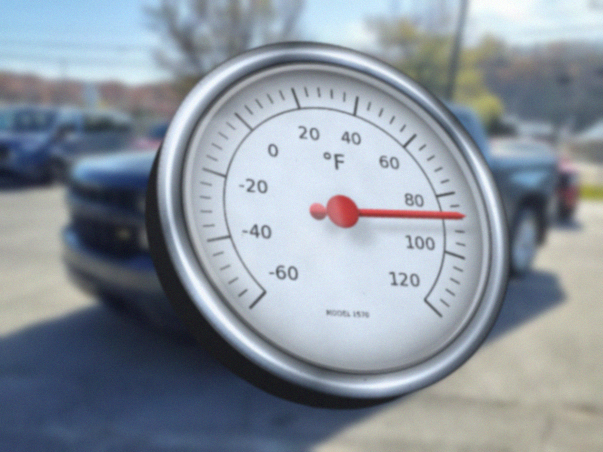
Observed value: 88; °F
